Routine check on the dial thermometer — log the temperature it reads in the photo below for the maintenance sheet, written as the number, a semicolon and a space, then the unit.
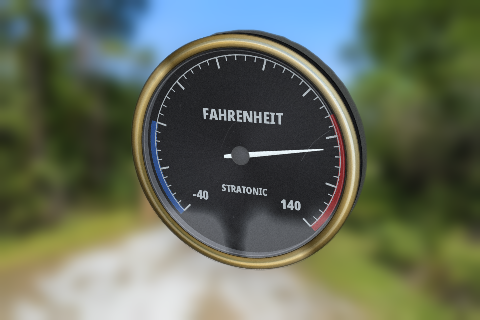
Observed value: 104; °F
